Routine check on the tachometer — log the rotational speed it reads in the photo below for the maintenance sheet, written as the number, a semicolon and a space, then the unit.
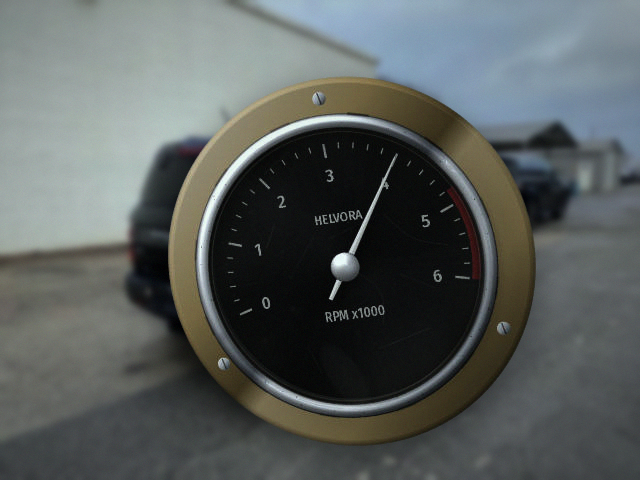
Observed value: 4000; rpm
